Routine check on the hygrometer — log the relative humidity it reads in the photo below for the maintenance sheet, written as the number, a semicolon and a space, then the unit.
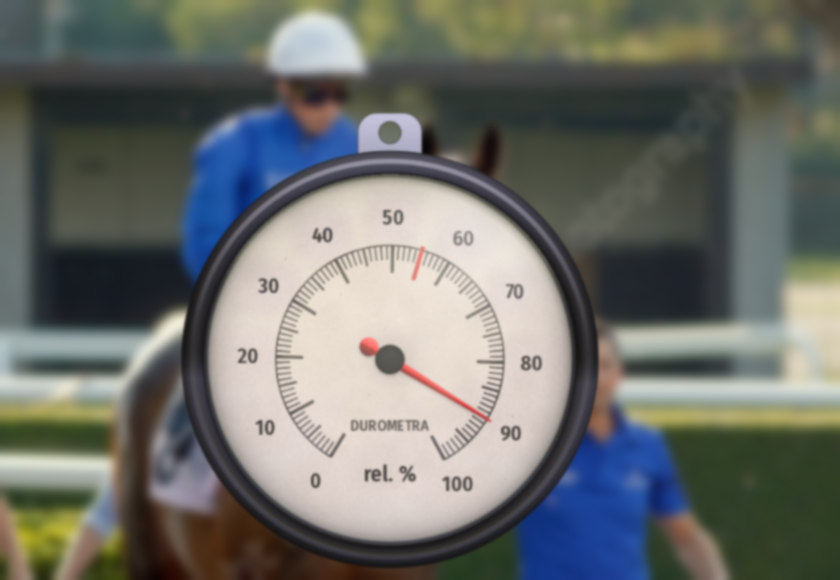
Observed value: 90; %
